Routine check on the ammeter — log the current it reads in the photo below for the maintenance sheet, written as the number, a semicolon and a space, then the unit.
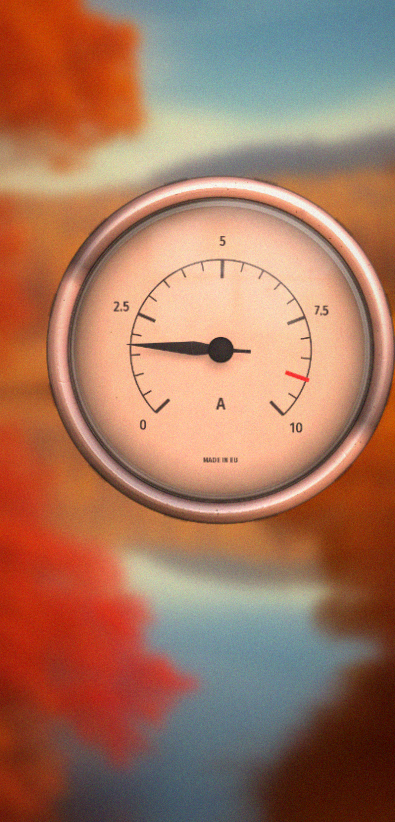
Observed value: 1.75; A
